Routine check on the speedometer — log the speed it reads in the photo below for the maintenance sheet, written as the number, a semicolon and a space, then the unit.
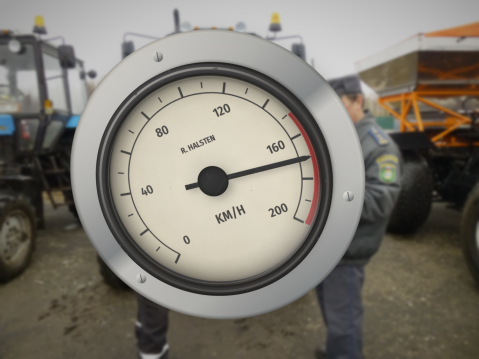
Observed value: 170; km/h
